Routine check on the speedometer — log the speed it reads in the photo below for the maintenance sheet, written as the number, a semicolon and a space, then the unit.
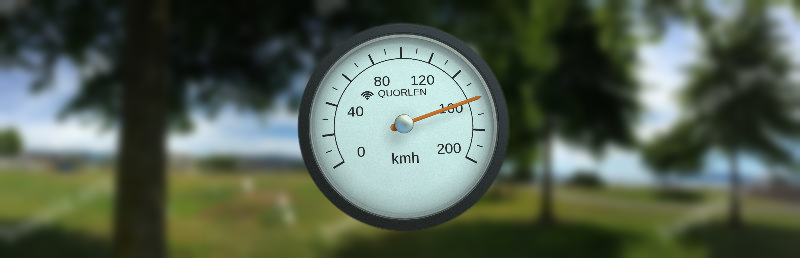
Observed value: 160; km/h
